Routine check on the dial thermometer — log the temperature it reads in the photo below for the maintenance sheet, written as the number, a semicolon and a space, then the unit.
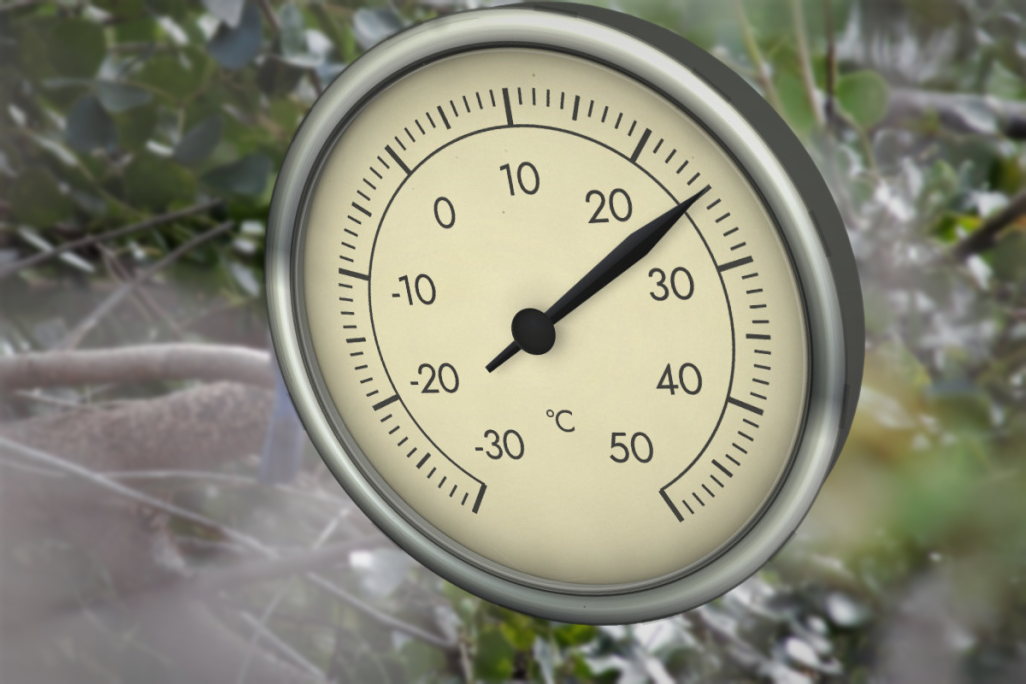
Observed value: 25; °C
